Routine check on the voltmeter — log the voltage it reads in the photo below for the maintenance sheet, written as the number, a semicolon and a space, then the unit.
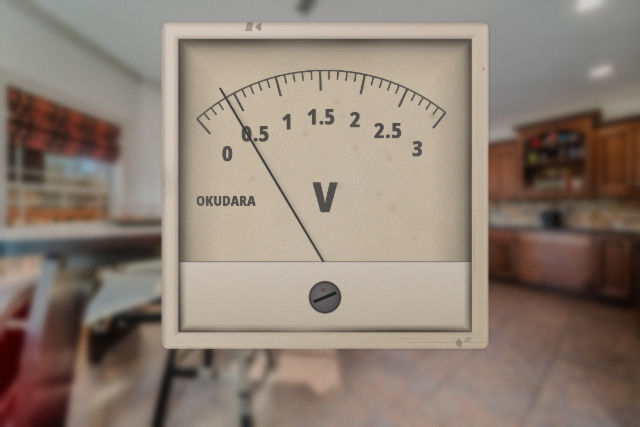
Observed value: 0.4; V
